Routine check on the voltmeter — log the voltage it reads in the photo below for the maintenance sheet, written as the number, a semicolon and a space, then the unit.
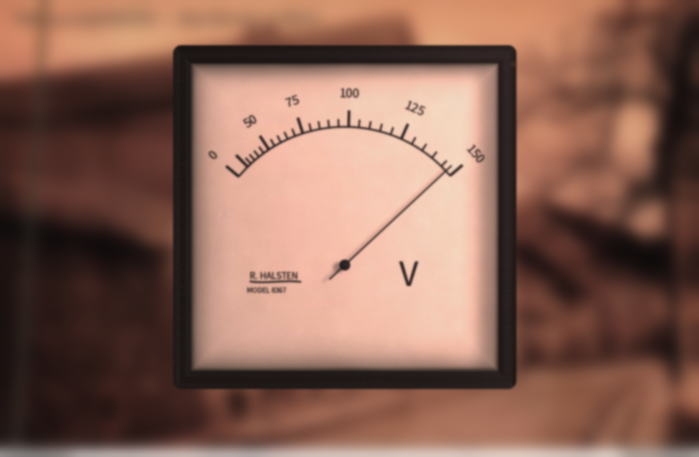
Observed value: 147.5; V
